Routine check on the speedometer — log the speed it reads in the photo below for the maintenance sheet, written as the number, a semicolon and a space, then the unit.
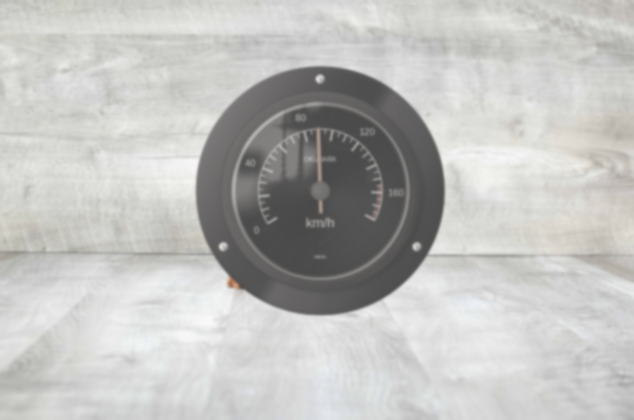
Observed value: 90; km/h
